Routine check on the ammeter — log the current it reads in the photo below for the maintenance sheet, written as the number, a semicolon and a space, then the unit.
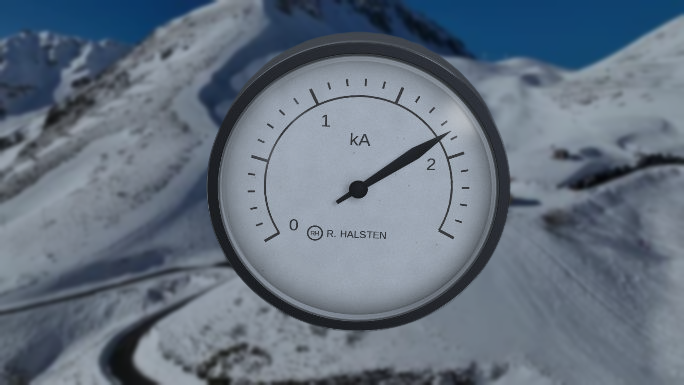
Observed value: 1.85; kA
